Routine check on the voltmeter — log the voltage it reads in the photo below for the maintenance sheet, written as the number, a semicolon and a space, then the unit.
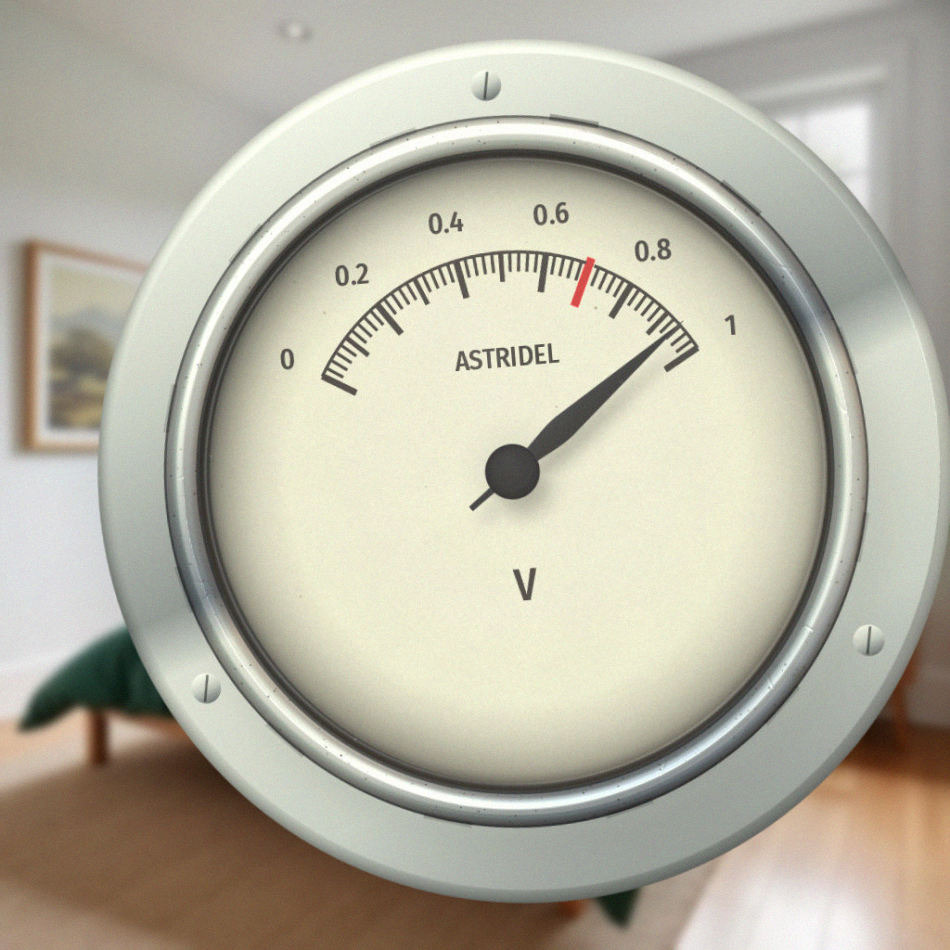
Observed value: 0.94; V
